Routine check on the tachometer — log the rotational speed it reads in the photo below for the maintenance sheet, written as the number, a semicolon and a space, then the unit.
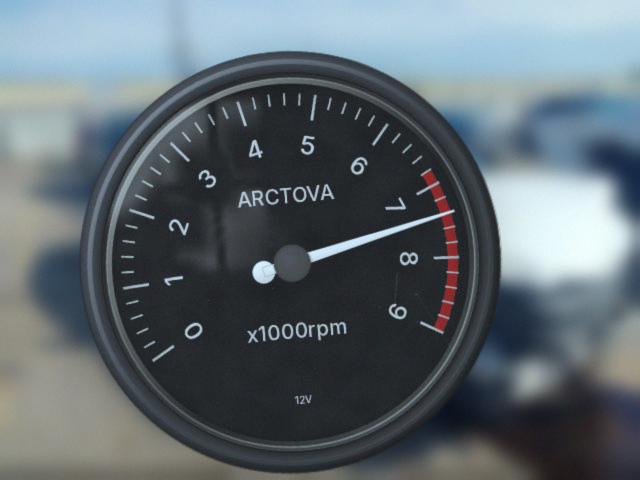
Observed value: 7400; rpm
